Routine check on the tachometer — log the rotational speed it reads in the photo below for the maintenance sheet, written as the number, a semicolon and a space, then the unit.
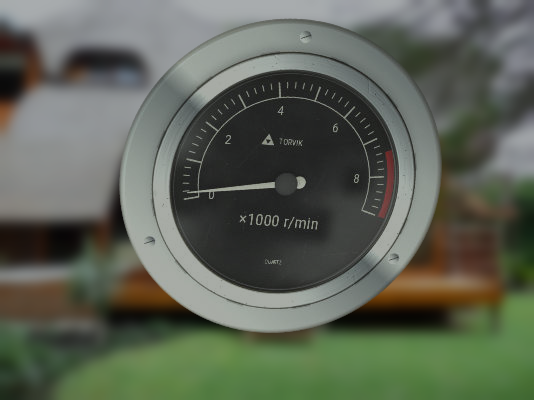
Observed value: 200; rpm
